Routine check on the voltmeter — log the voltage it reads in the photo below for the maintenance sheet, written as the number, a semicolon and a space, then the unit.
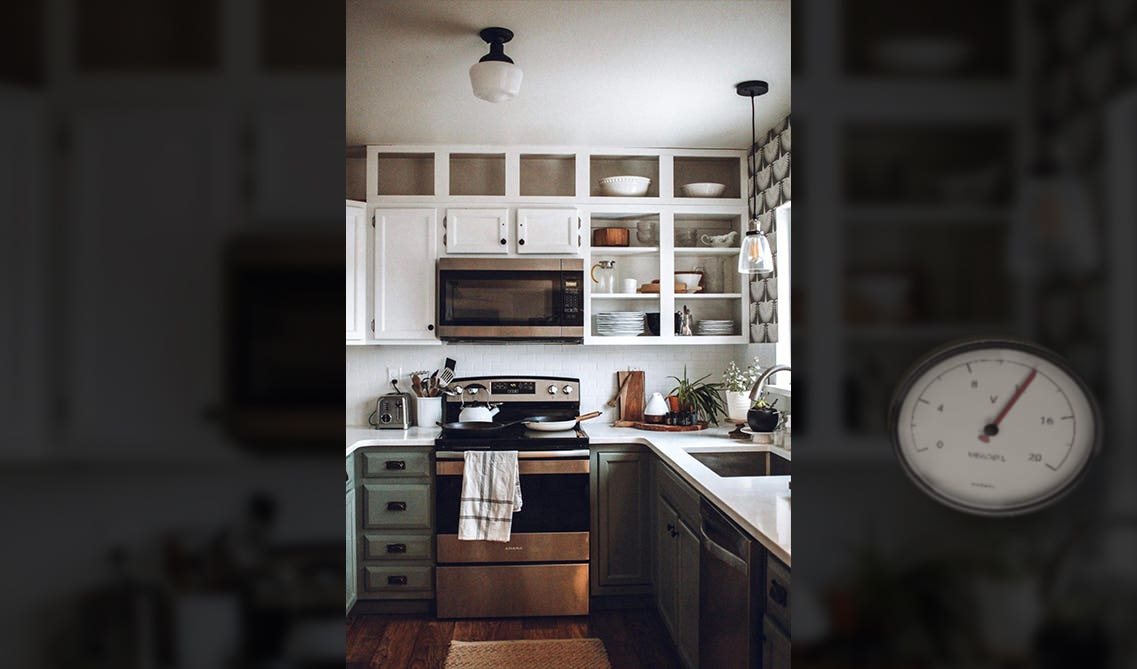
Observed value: 12; V
